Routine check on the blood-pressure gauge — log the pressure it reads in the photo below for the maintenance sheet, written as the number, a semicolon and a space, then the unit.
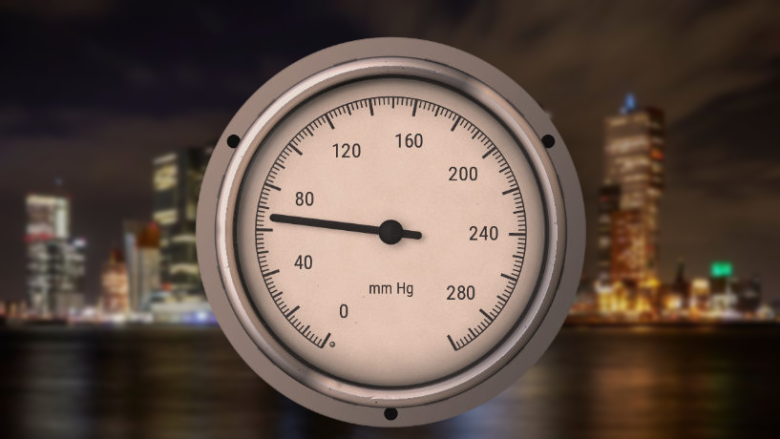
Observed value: 66; mmHg
